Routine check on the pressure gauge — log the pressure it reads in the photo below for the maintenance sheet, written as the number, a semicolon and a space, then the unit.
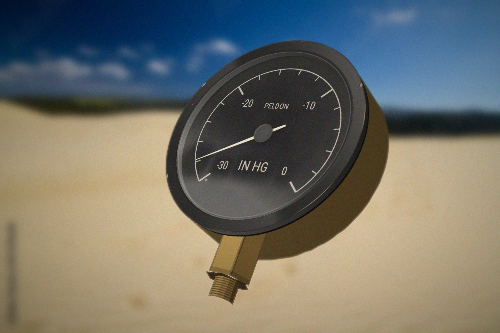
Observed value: -28; inHg
